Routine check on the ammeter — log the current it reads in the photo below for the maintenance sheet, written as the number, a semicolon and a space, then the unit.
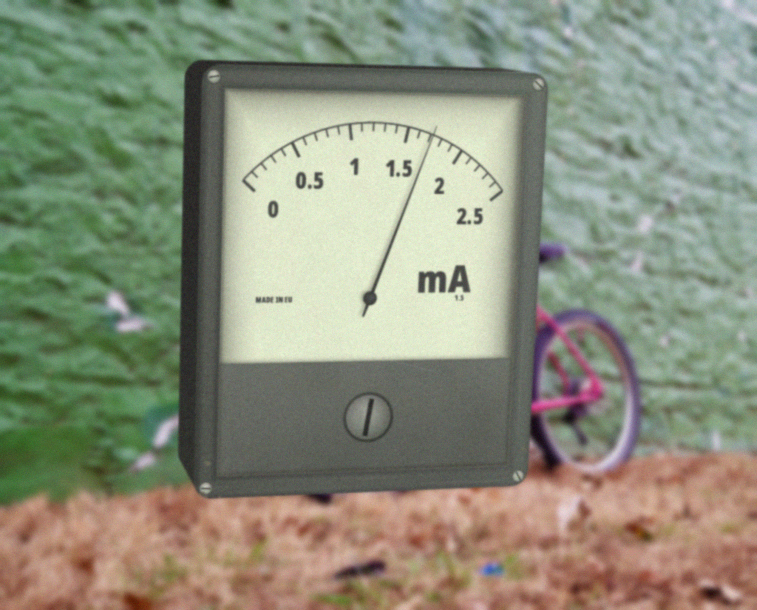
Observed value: 1.7; mA
